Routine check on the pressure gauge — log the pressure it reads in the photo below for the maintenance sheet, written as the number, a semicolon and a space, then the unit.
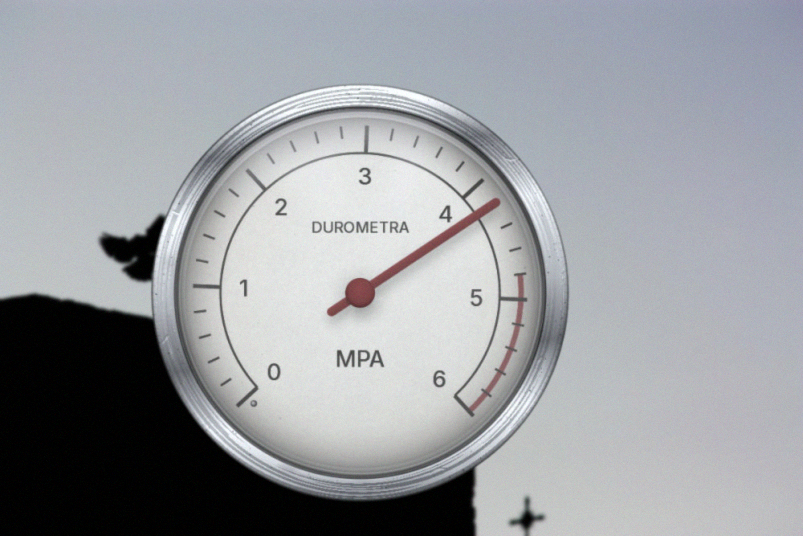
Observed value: 4.2; MPa
